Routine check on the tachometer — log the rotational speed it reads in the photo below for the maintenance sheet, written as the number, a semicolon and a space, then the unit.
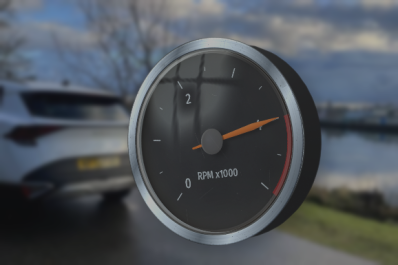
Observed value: 4000; rpm
